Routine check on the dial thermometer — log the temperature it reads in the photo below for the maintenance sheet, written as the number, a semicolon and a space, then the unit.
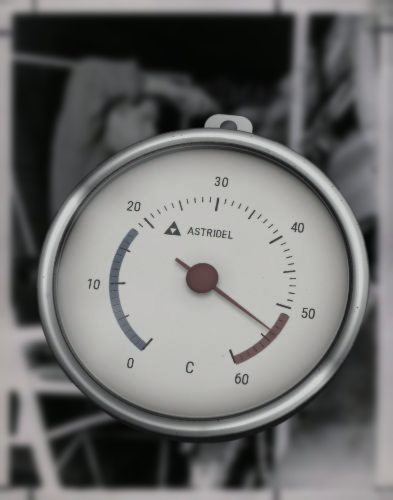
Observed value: 54; °C
